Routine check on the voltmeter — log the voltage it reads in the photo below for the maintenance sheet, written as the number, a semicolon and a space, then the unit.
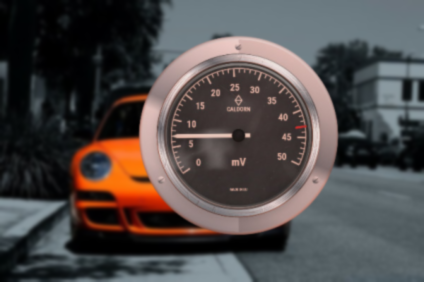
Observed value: 7; mV
